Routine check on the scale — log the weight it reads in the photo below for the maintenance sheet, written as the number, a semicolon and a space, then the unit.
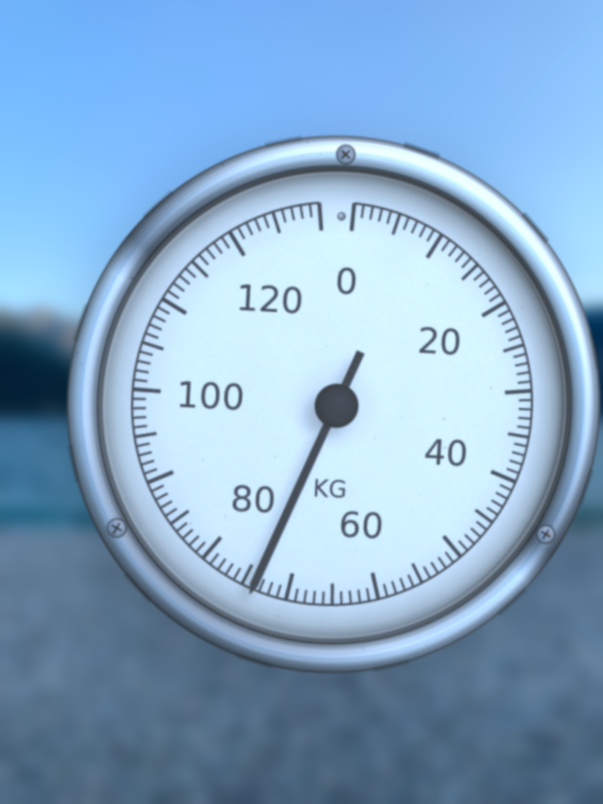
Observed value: 74; kg
